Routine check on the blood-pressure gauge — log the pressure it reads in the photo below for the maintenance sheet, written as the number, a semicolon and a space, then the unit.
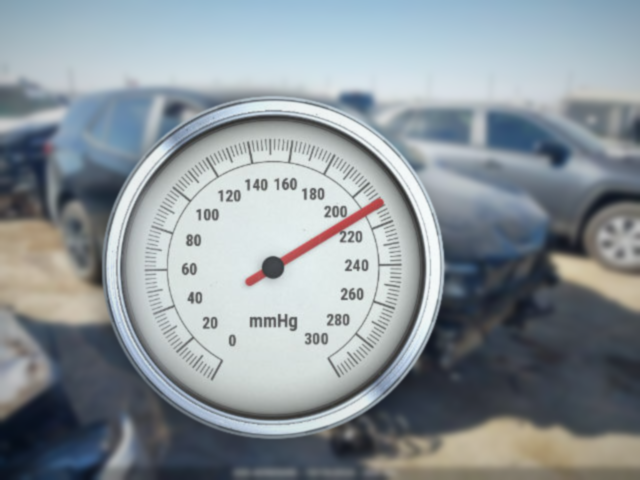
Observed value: 210; mmHg
